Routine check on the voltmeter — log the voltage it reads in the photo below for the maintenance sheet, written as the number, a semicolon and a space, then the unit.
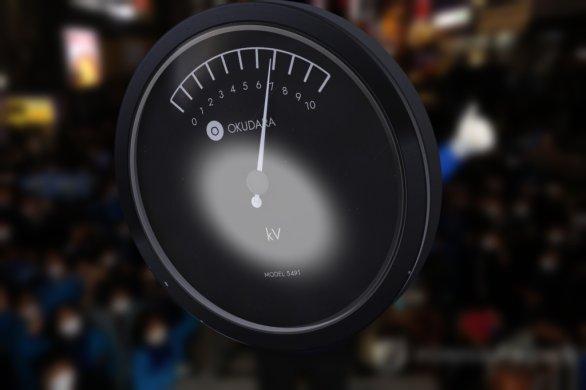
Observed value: 7; kV
